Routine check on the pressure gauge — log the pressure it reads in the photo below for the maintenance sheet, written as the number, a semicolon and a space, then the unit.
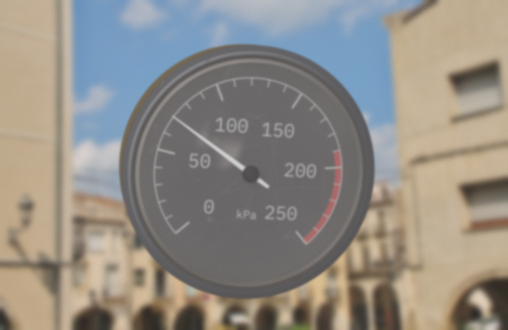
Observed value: 70; kPa
